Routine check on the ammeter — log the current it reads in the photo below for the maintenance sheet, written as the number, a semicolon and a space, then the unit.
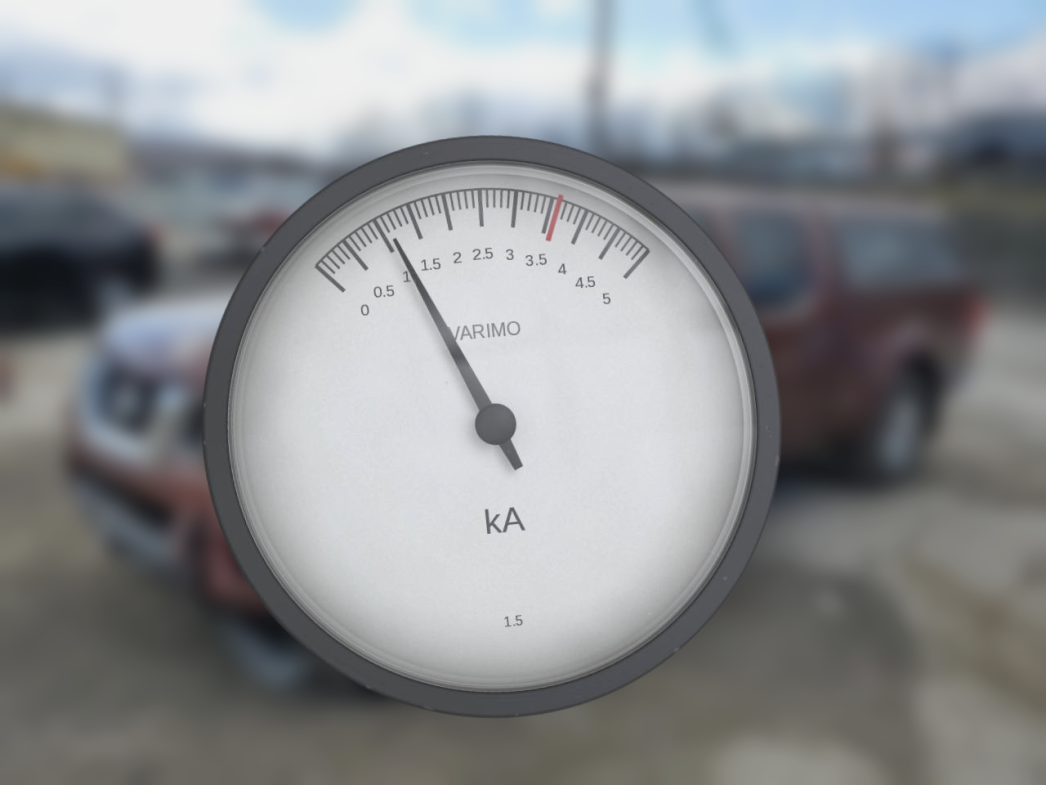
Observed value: 1.1; kA
